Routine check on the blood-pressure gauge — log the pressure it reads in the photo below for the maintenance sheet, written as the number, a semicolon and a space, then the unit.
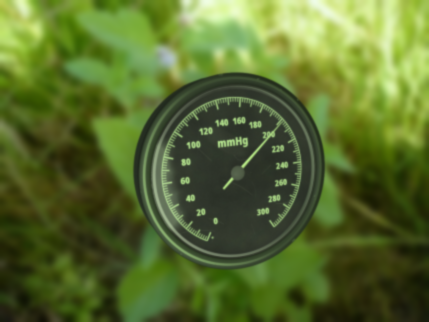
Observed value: 200; mmHg
